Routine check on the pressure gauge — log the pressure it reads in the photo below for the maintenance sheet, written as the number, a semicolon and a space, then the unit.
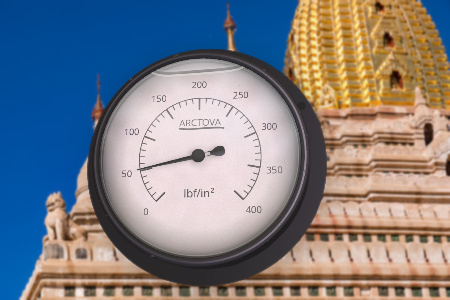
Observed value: 50; psi
